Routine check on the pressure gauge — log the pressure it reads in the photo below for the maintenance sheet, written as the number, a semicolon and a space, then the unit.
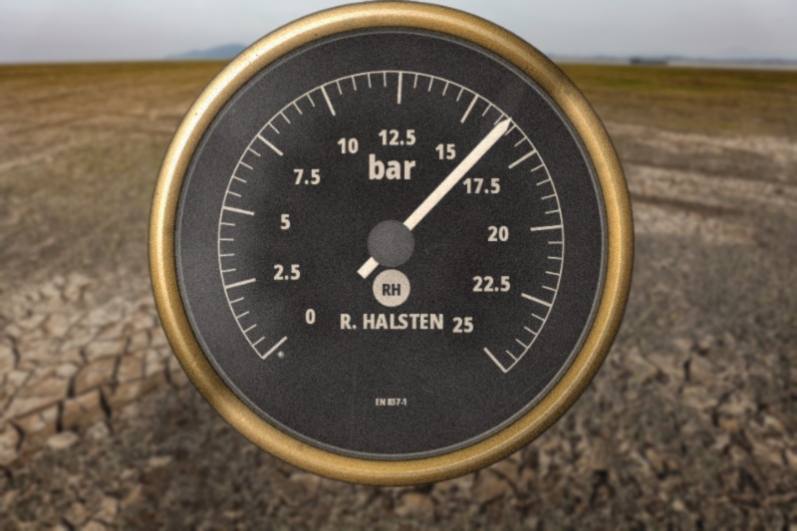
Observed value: 16.25; bar
